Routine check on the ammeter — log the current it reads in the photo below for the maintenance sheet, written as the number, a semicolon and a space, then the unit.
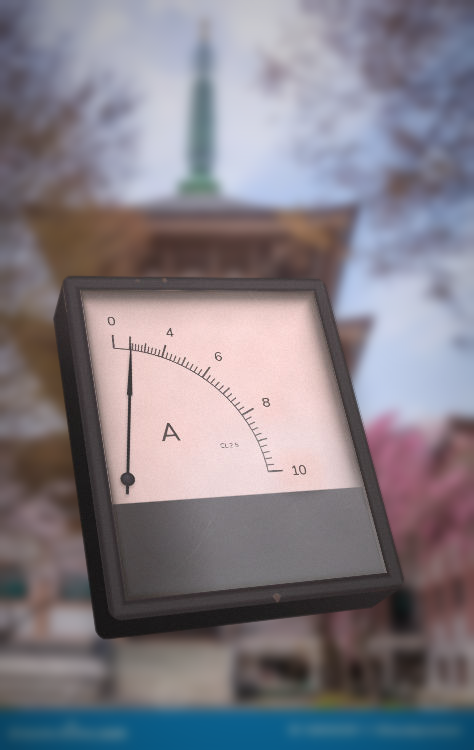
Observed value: 2; A
